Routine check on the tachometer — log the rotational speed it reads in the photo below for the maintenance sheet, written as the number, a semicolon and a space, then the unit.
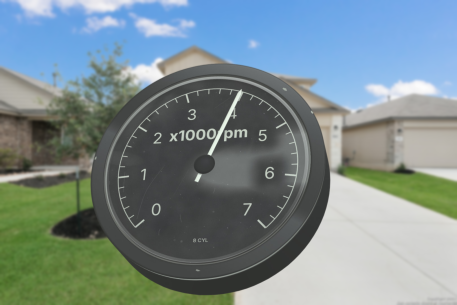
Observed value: 4000; rpm
